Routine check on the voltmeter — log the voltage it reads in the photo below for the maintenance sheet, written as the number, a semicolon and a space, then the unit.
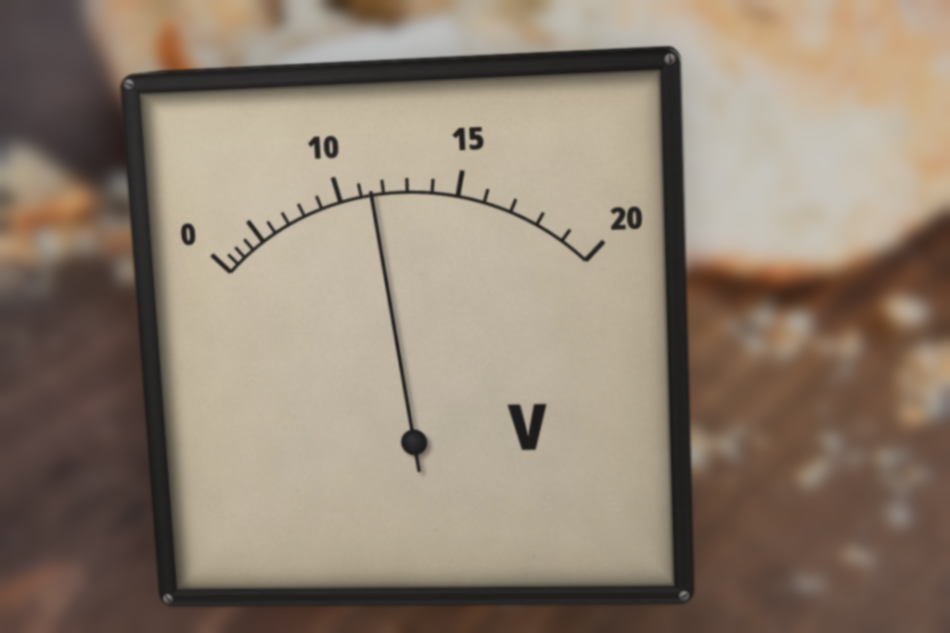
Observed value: 11.5; V
